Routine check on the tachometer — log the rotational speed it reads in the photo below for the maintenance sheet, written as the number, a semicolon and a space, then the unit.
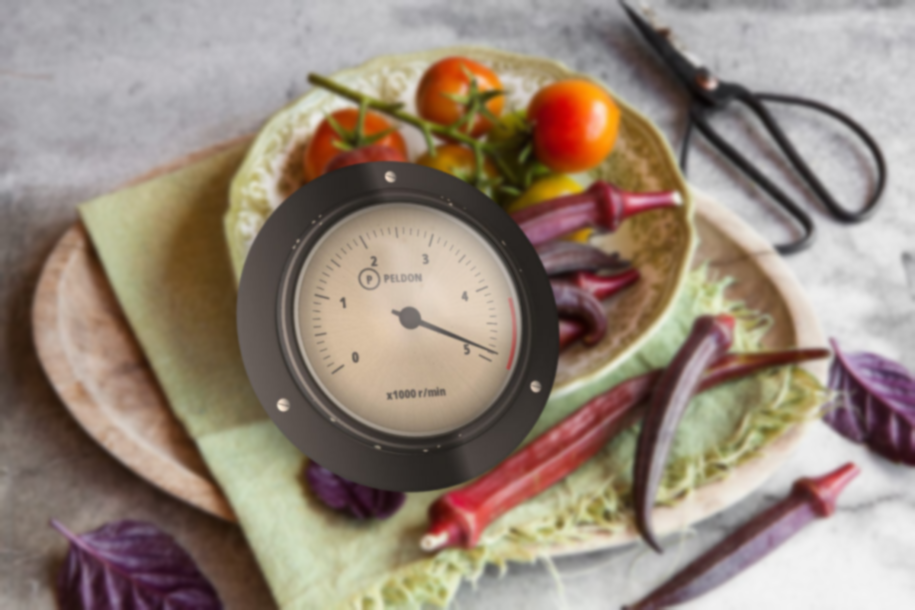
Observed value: 4900; rpm
